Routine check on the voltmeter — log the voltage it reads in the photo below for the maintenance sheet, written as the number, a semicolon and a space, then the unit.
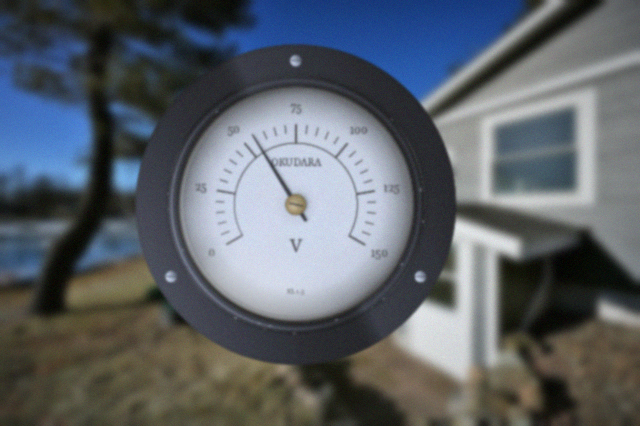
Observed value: 55; V
